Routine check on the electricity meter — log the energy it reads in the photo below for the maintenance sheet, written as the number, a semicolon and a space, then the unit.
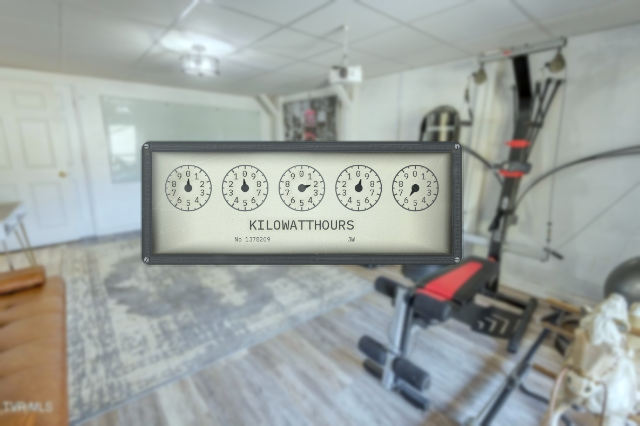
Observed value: 196; kWh
